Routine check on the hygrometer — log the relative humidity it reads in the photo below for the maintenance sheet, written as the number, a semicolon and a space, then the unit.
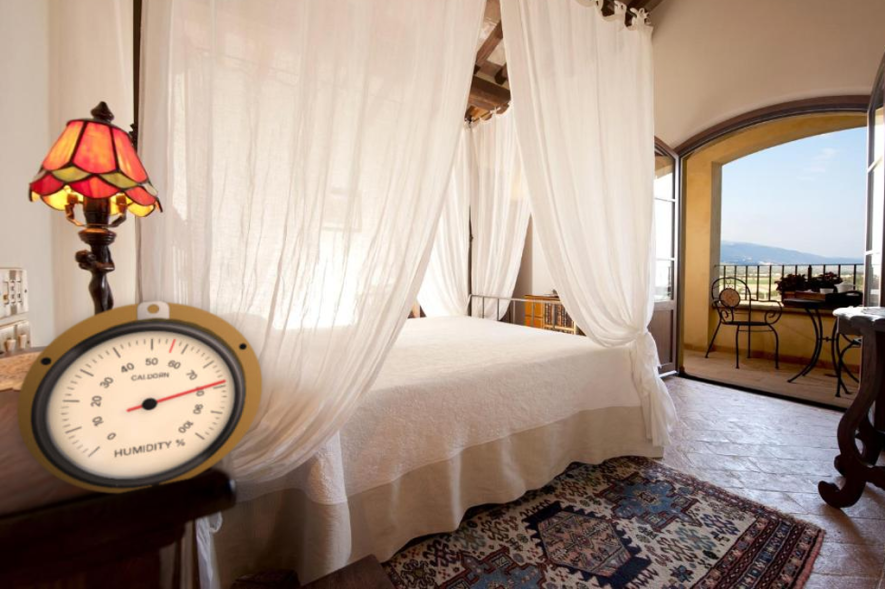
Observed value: 78; %
